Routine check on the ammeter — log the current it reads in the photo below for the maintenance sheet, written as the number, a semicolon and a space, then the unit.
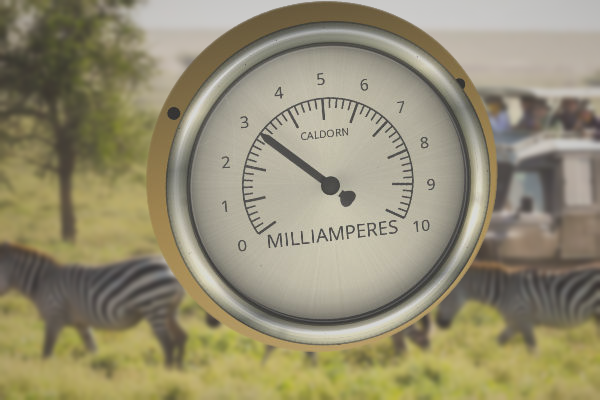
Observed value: 3; mA
